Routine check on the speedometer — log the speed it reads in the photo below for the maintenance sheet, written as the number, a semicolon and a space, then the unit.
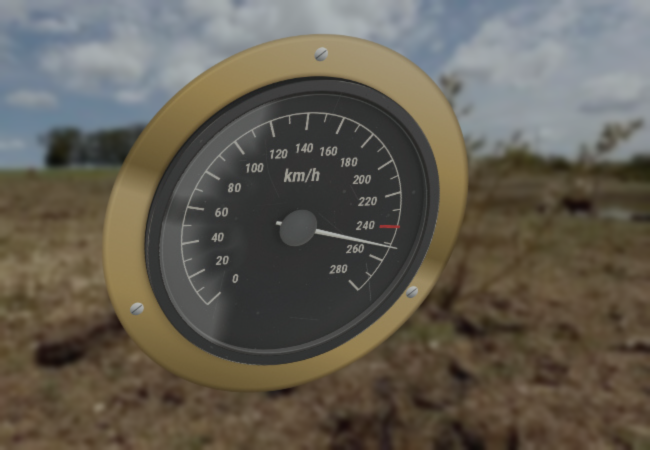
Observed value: 250; km/h
